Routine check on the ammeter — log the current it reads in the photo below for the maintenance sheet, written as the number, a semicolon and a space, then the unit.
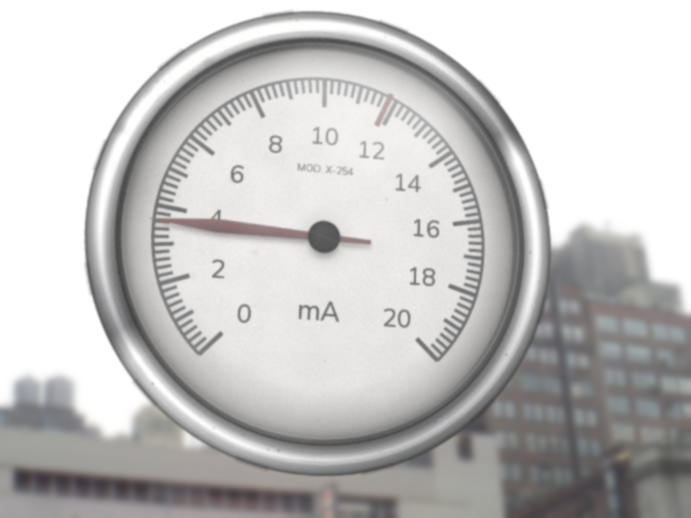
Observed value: 3.6; mA
